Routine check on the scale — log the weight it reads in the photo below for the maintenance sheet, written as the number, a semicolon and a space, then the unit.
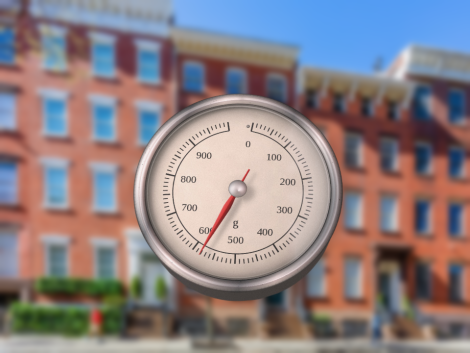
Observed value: 580; g
